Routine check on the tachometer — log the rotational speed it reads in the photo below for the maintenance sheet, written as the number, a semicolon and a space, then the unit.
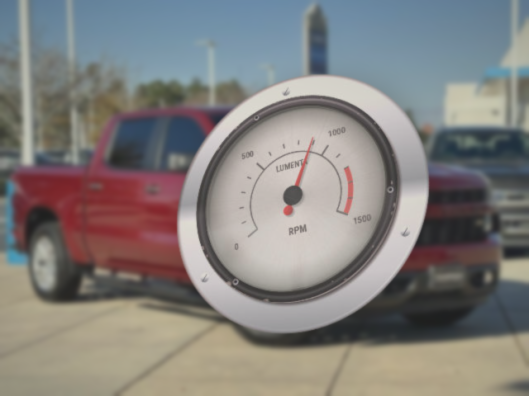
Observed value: 900; rpm
